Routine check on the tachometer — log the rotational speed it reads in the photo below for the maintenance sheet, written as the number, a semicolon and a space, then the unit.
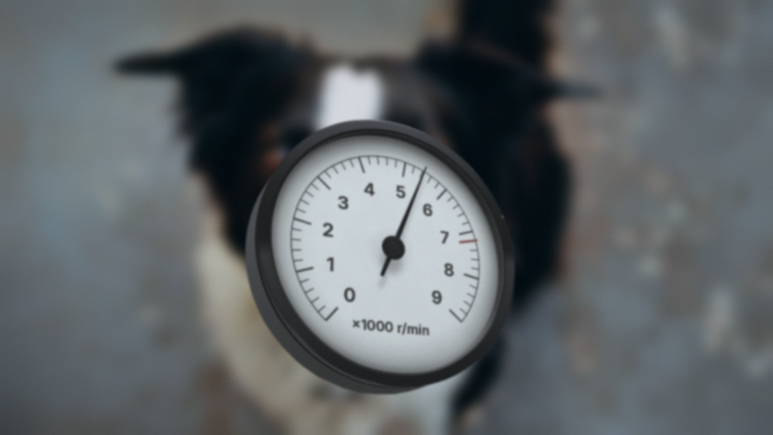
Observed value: 5400; rpm
